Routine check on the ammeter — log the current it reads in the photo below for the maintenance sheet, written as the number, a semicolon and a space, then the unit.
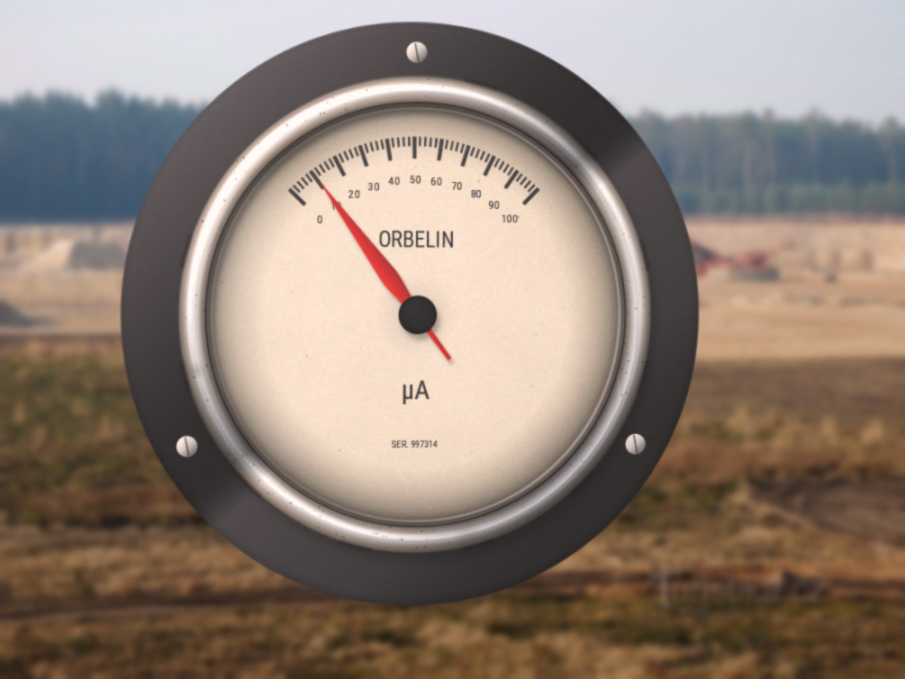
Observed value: 10; µA
